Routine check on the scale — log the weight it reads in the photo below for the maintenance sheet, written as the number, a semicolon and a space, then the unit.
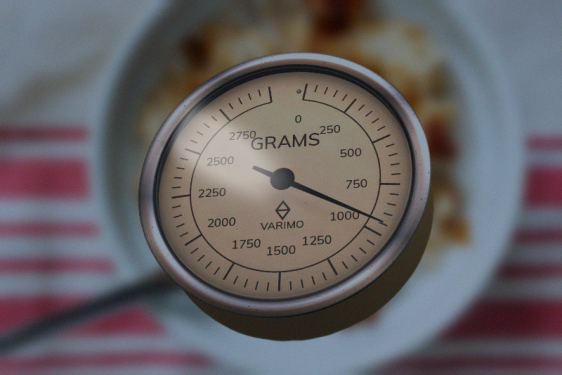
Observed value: 950; g
